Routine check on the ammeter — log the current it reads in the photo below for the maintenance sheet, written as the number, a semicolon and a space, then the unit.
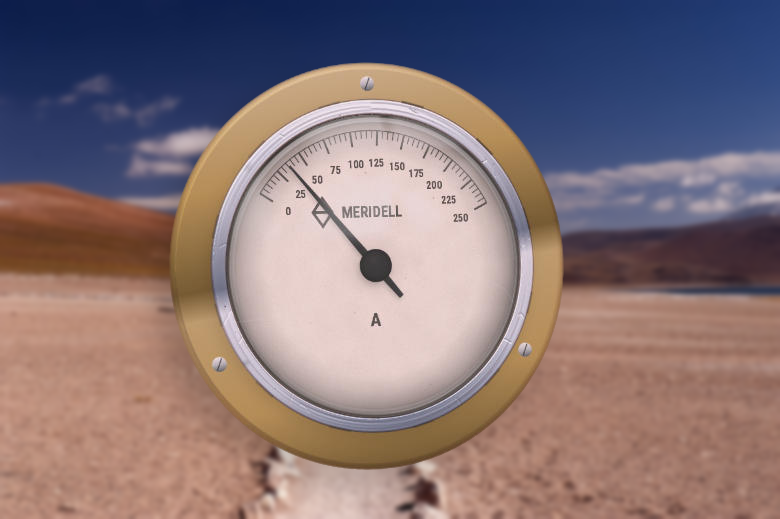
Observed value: 35; A
